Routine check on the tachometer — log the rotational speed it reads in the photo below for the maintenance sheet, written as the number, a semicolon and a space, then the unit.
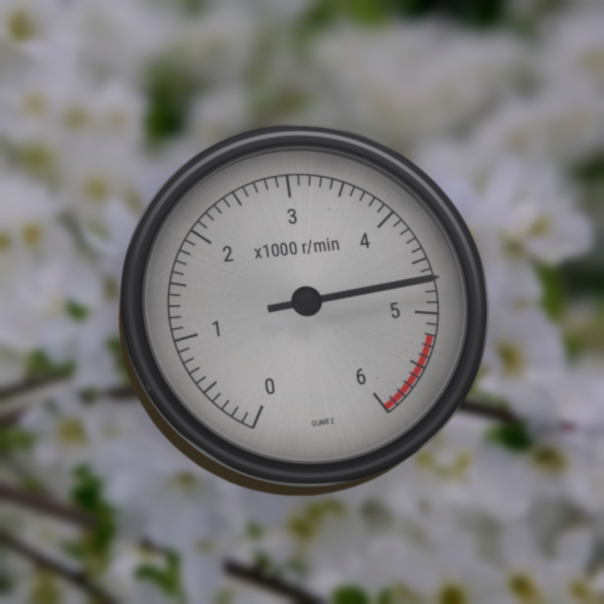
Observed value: 4700; rpm
